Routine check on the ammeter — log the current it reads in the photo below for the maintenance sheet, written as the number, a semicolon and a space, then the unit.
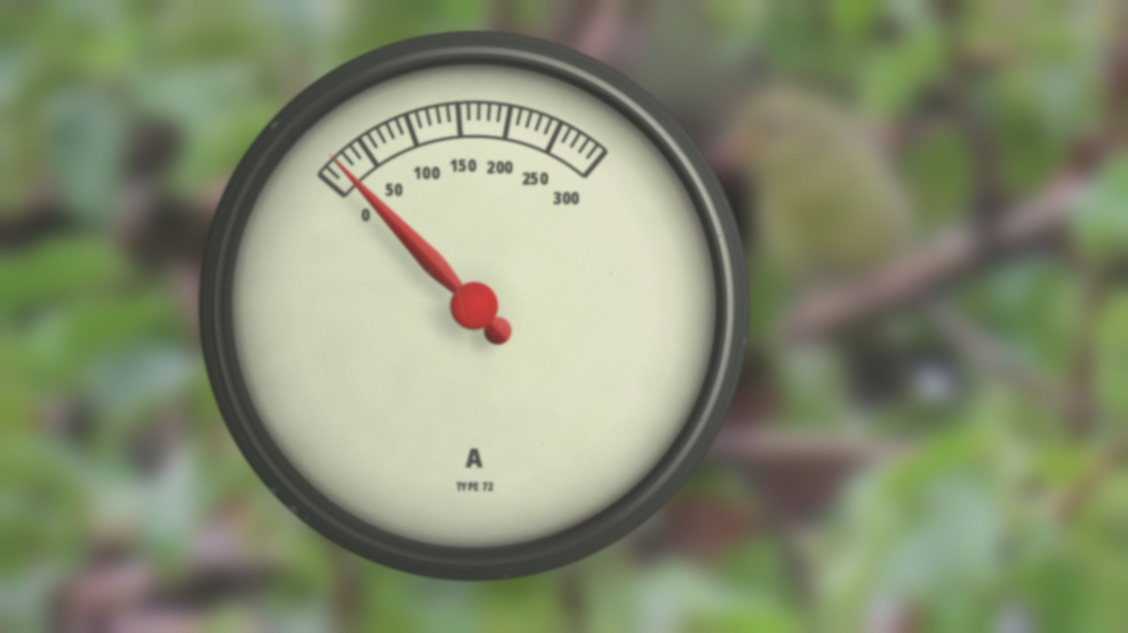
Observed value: 20; A
